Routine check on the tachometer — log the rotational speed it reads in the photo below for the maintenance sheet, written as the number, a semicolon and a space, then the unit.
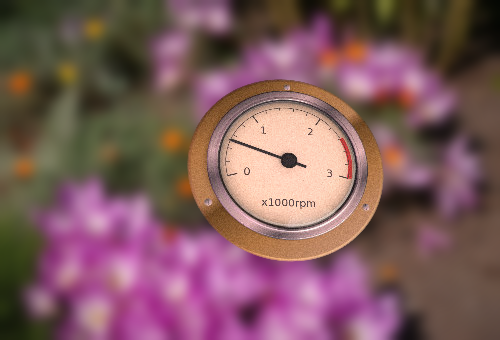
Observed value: 500; rpm
